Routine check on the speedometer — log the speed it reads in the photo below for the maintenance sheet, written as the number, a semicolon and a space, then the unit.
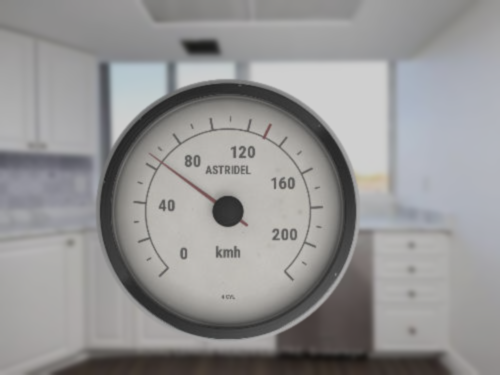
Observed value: 65; km/h
